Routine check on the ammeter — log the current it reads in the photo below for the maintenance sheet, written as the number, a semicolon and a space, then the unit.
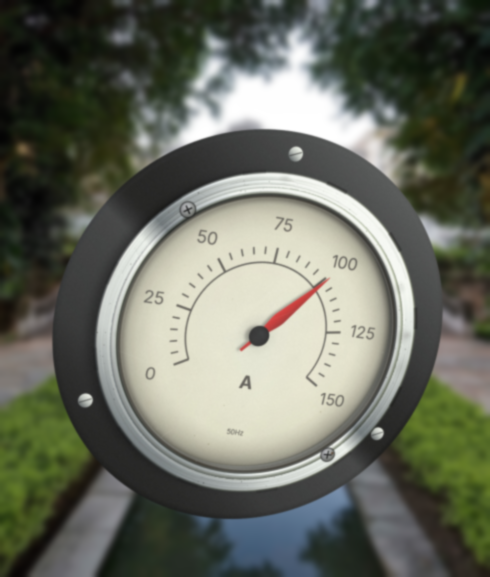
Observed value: 100; A
